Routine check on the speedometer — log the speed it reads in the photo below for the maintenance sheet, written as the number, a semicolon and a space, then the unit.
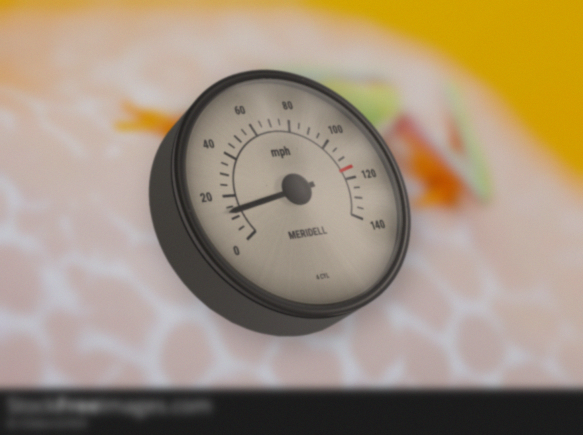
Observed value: 12.5; mph
